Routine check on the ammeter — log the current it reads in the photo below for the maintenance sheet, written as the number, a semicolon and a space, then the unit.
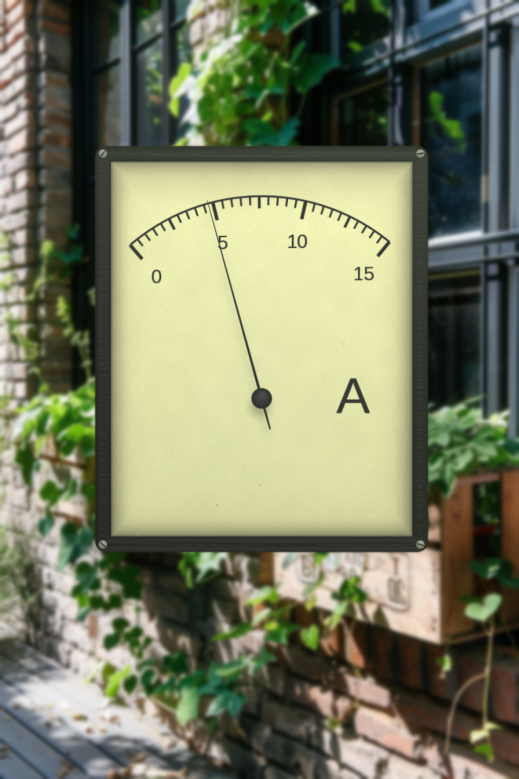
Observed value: 4.75; A
